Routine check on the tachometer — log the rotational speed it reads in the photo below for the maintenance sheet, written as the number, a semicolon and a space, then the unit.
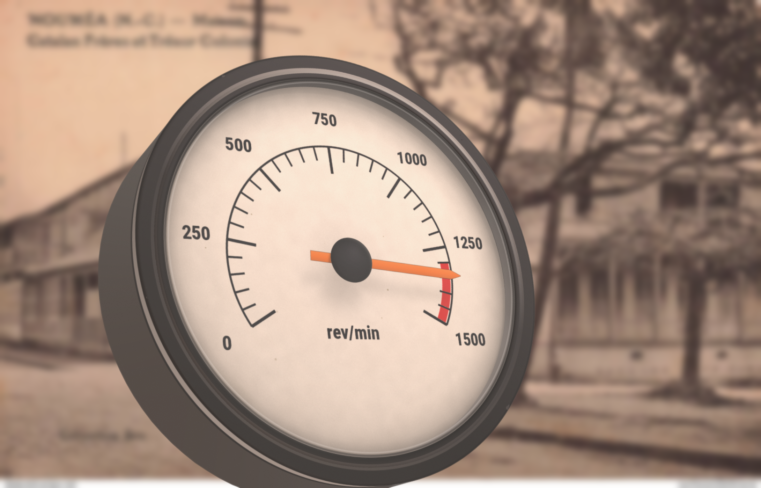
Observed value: 1350; rpm
